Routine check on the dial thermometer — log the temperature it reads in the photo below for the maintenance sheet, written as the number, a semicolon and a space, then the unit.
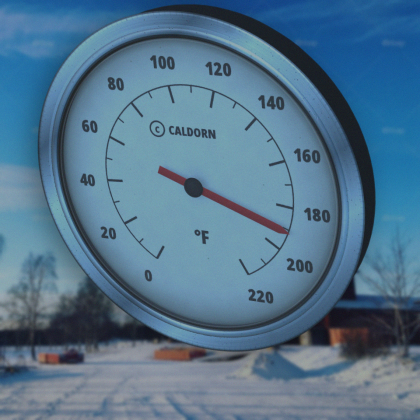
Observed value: 190; °F
